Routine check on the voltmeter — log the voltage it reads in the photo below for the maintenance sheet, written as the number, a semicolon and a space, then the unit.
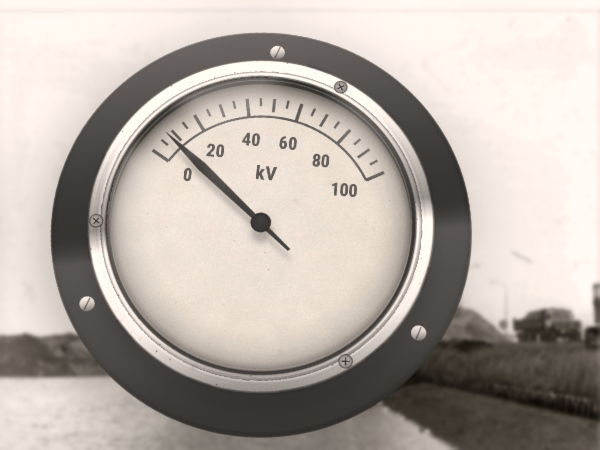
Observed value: 7.5; kV
